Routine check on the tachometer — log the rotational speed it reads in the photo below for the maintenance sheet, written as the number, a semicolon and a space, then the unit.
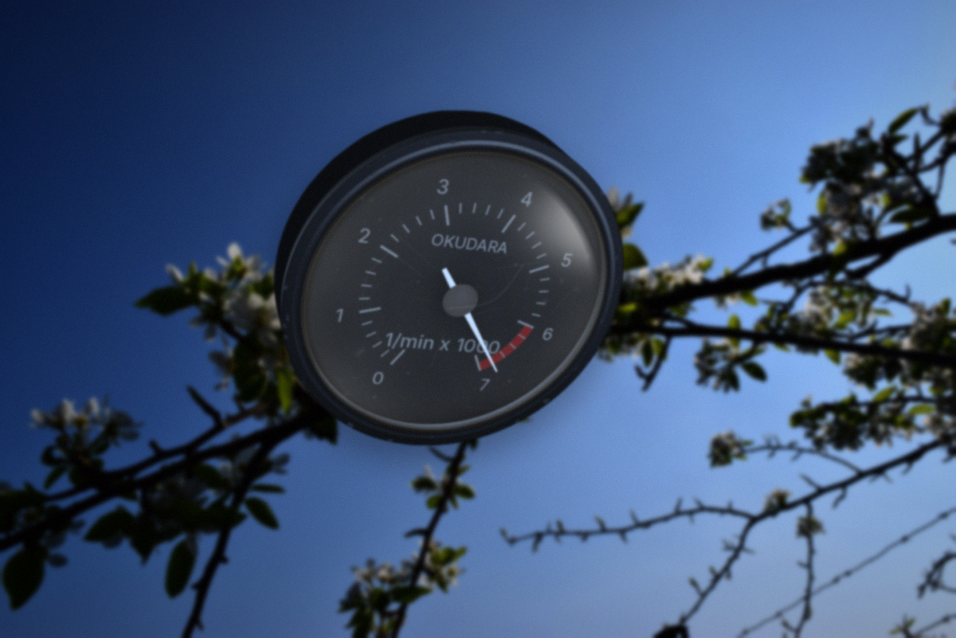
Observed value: 6800; rpm
